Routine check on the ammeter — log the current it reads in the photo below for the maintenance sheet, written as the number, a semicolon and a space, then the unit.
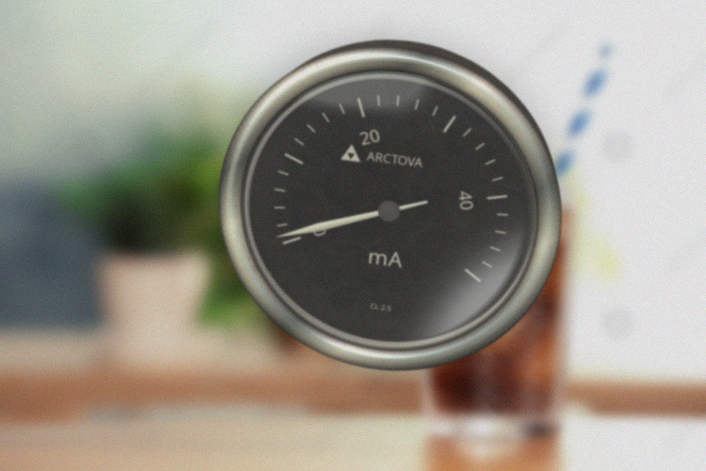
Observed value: 1; mA
